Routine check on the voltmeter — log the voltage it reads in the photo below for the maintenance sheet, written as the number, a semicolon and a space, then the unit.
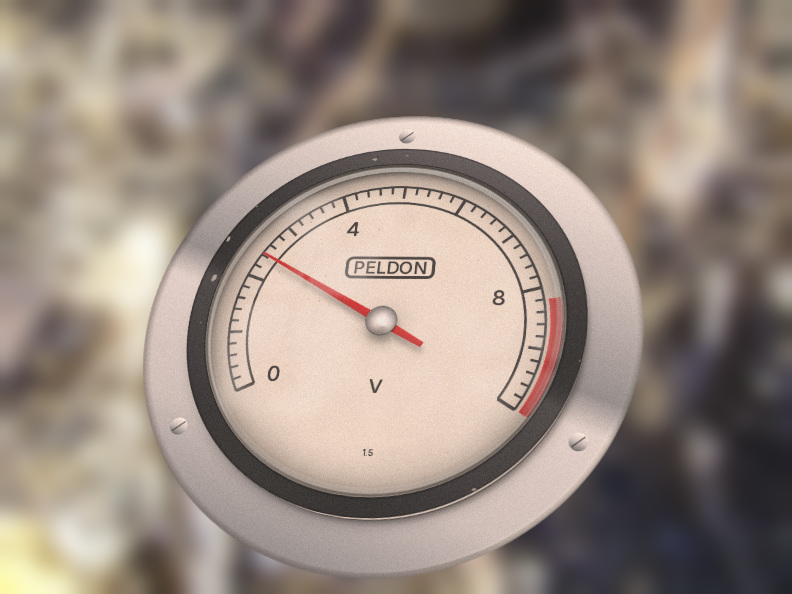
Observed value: 2.4; V
